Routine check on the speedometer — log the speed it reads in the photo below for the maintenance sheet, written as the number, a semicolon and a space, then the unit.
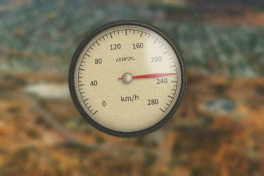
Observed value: 230; km/h
